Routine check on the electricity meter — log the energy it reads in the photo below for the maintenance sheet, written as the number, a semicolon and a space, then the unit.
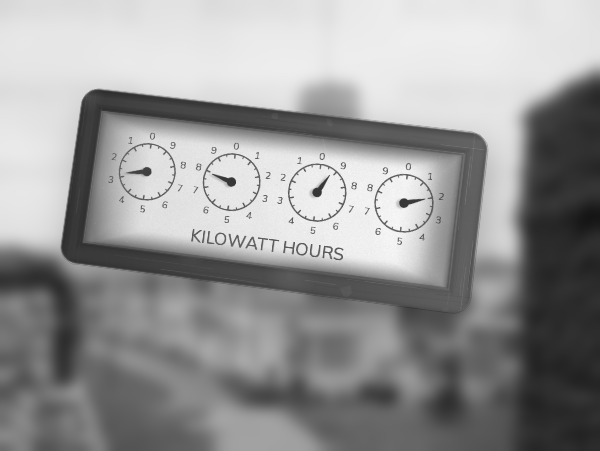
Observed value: 2792; kWh
